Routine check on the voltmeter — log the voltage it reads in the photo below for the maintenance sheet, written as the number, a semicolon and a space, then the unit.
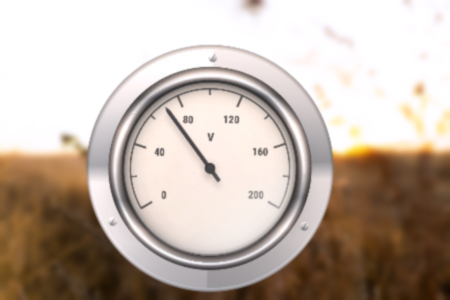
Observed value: 70; V
